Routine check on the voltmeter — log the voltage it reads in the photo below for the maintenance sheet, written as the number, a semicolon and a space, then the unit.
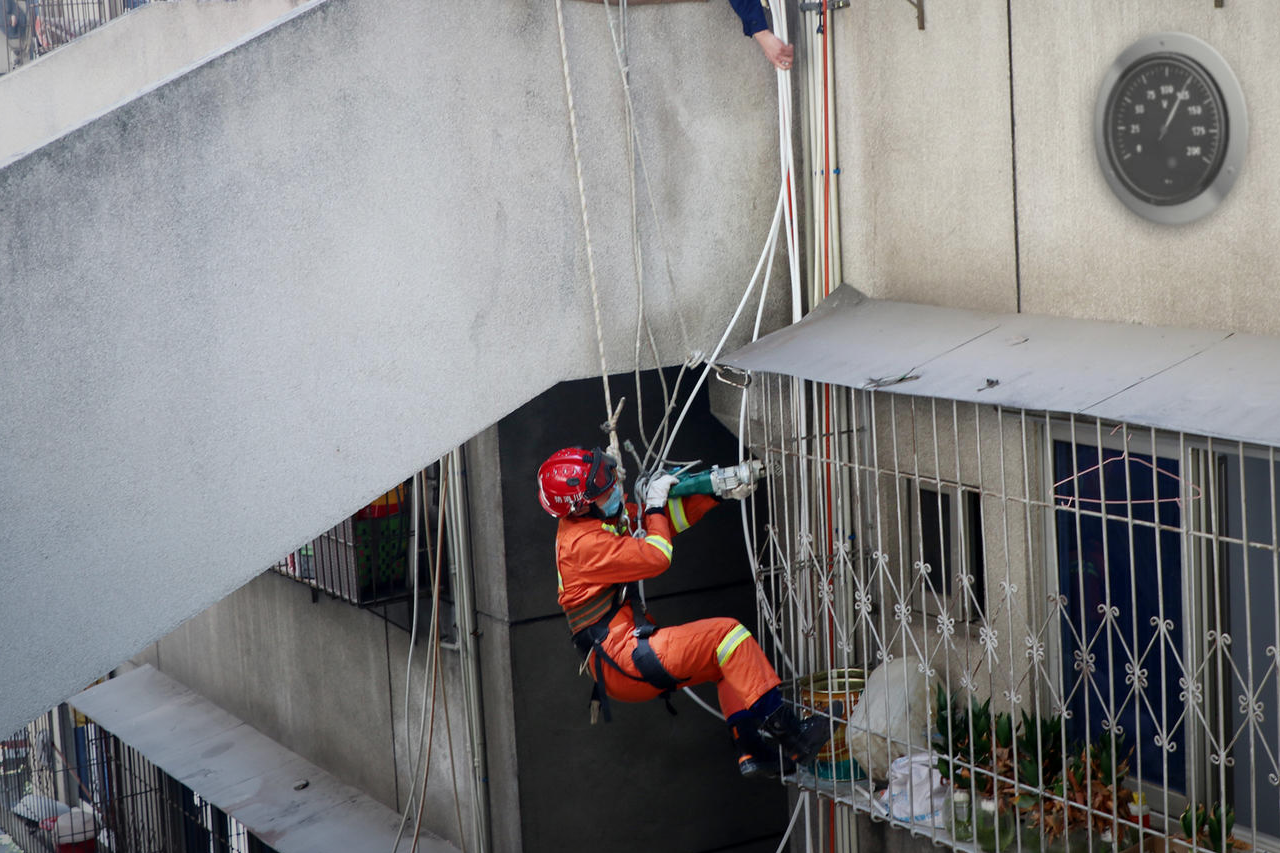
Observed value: 125; V
